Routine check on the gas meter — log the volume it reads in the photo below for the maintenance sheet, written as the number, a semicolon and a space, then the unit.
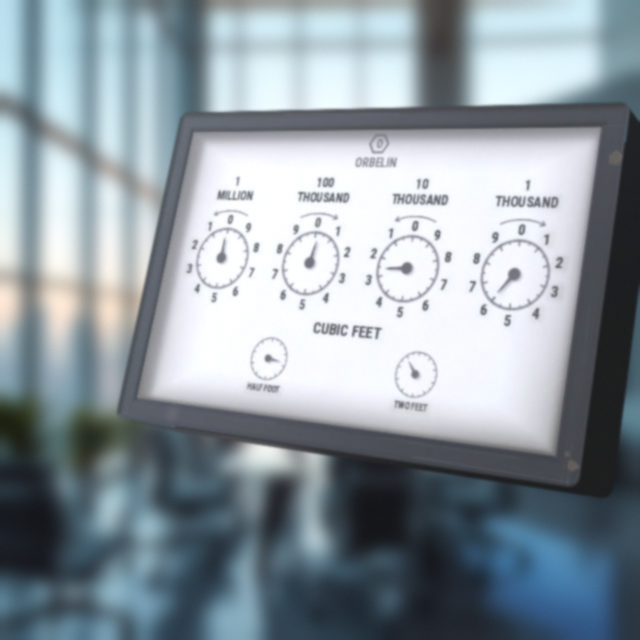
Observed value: 2600; ft³
